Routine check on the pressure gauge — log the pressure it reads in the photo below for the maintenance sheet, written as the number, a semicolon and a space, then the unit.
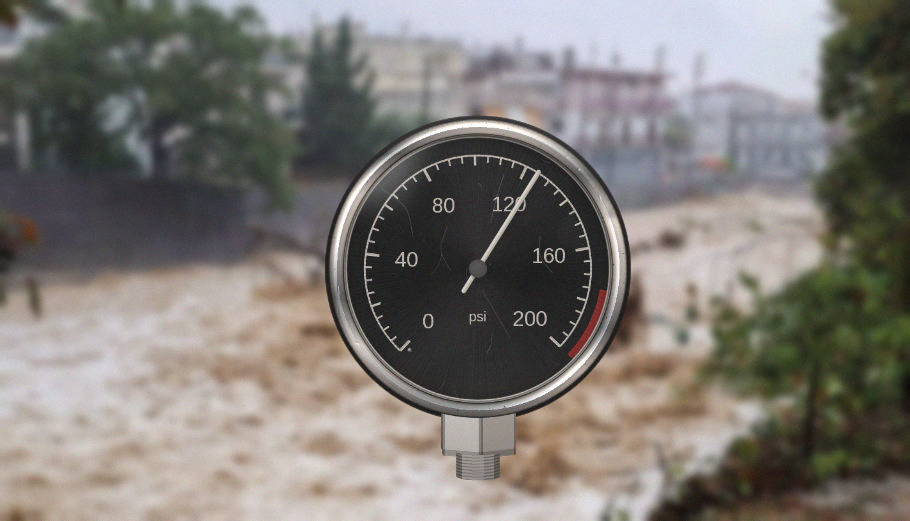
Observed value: 125; psi
